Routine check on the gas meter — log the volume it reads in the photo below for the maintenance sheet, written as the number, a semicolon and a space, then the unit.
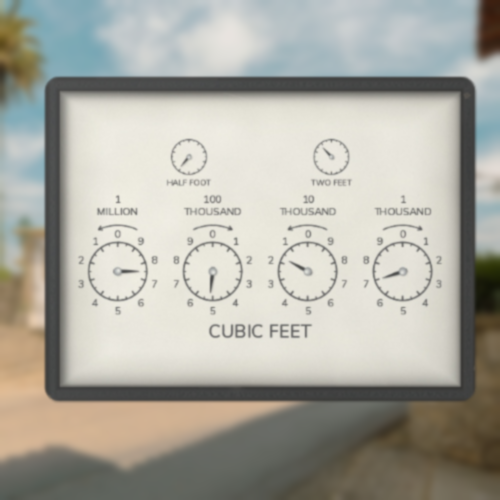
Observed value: 751700; ft³
